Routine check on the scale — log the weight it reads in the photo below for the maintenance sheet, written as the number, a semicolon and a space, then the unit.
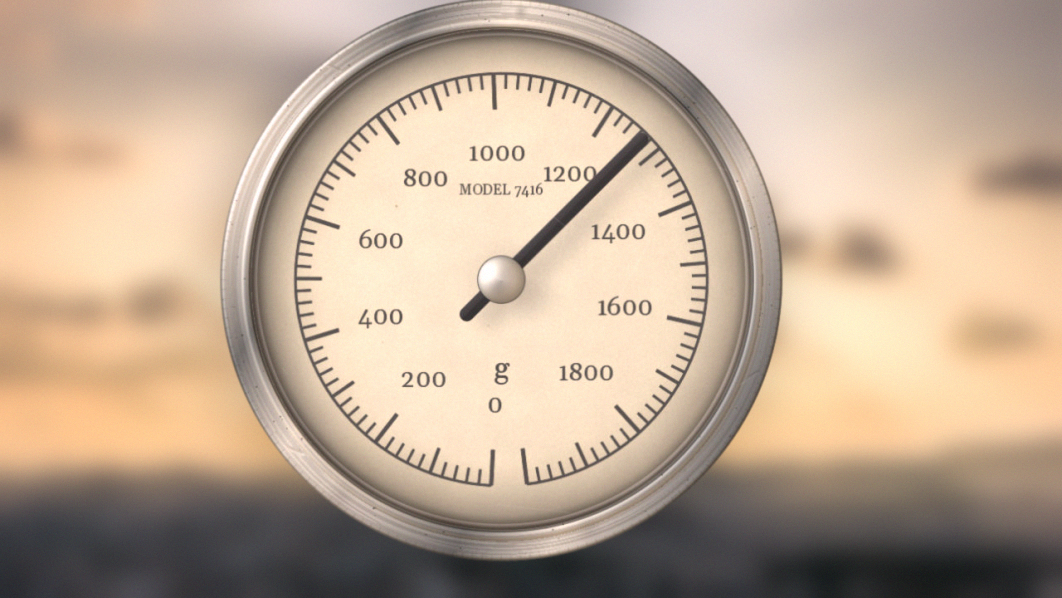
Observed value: 1270; g
